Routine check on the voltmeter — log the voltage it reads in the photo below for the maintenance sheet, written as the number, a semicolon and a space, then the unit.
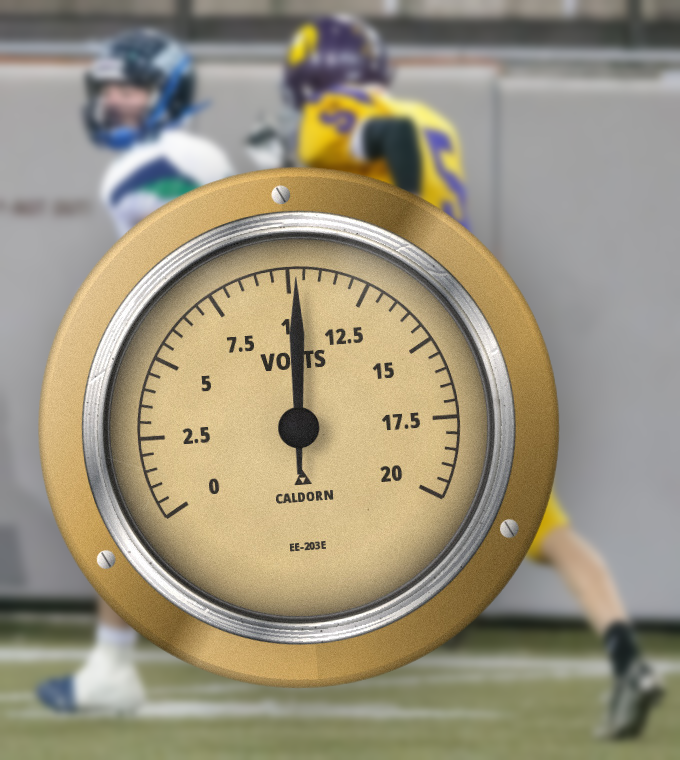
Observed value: 10.25; V
